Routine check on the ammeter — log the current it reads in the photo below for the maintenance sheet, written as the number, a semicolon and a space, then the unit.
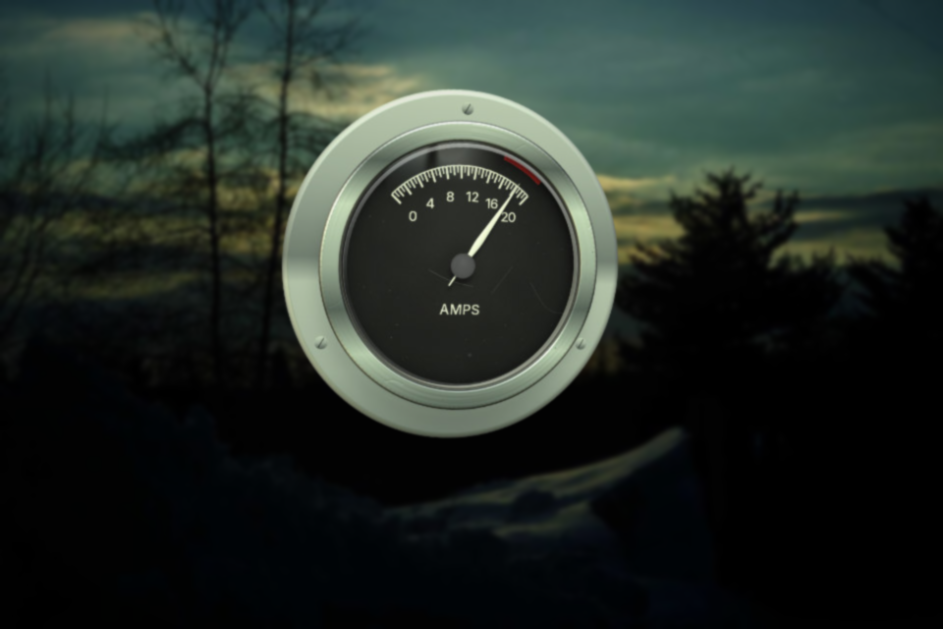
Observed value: 18; A
